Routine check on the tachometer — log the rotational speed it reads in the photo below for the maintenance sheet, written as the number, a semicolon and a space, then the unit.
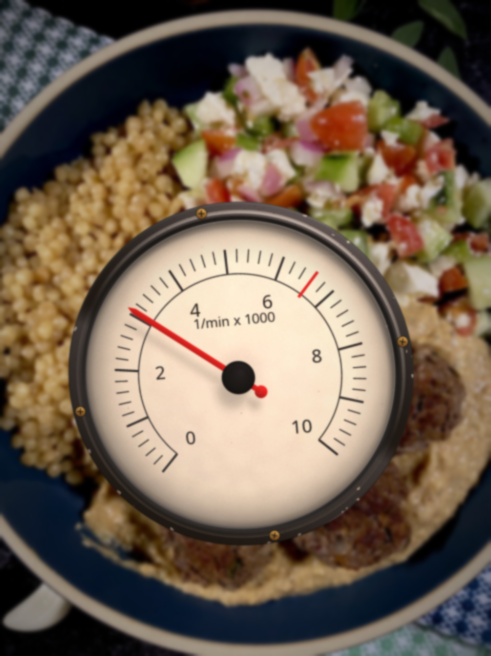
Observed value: 3100; rpm
